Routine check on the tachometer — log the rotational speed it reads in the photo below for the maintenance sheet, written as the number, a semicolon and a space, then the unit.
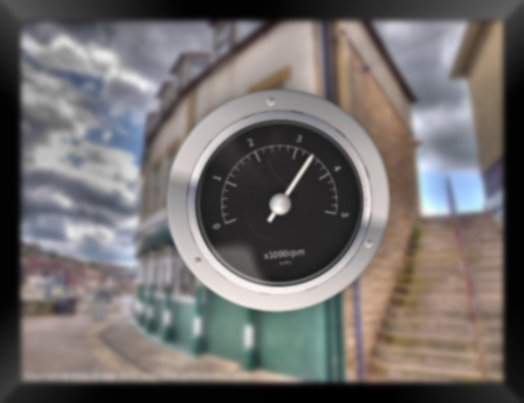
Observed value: 3400; rpm
